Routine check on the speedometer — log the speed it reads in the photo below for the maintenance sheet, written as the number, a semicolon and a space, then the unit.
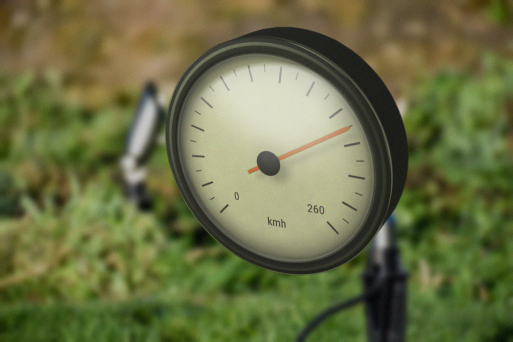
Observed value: 190; km/h
